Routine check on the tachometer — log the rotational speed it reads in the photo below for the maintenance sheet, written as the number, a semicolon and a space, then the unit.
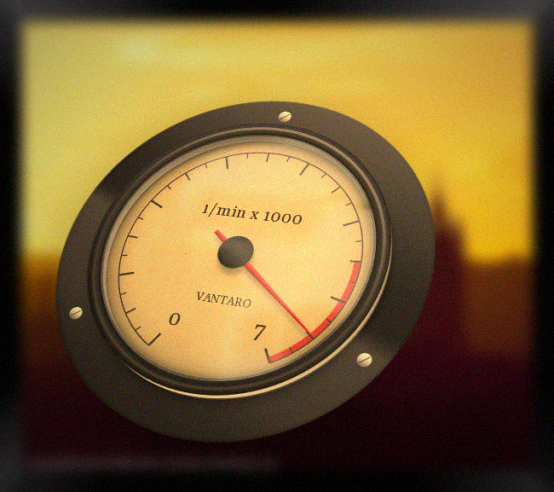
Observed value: 6500; rpm
